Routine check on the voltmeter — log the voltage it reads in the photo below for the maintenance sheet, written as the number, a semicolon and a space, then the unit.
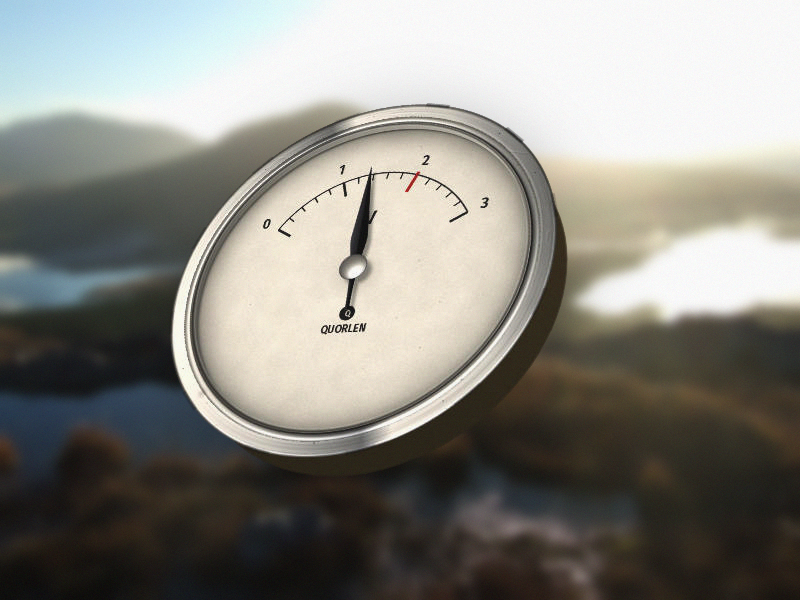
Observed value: 1.4; V
